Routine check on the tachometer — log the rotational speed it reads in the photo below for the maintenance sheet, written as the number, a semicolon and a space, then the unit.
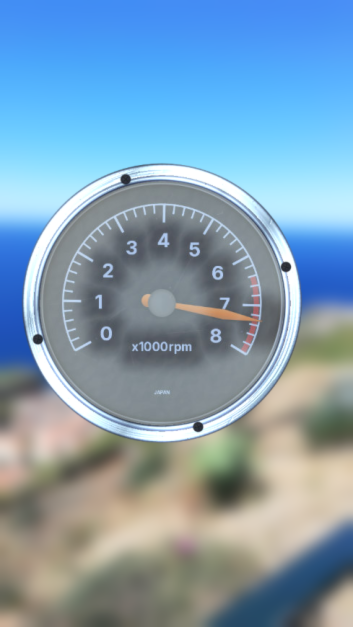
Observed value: 7300; rpm
